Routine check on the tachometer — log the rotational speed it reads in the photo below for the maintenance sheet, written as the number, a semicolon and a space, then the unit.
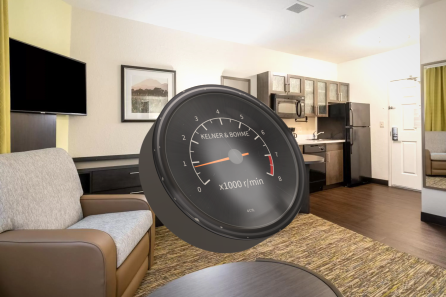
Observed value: 750; rpm
